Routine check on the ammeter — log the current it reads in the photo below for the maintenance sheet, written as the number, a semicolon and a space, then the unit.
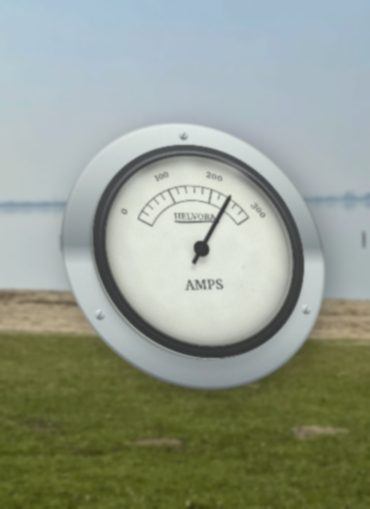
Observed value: 240; A
